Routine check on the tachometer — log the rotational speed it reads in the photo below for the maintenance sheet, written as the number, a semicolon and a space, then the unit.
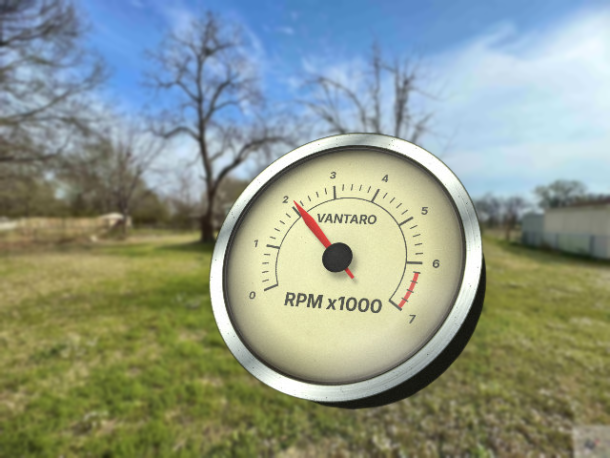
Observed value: 2100; rpm
